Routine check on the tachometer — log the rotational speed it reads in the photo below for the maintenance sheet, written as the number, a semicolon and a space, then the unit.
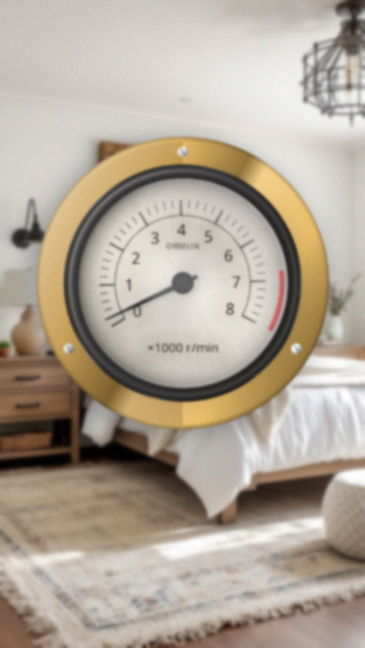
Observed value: 200; rpm
